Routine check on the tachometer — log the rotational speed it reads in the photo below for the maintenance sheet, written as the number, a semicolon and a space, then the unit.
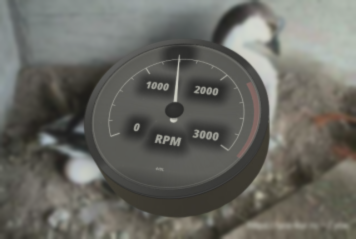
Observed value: 1400; rpm
